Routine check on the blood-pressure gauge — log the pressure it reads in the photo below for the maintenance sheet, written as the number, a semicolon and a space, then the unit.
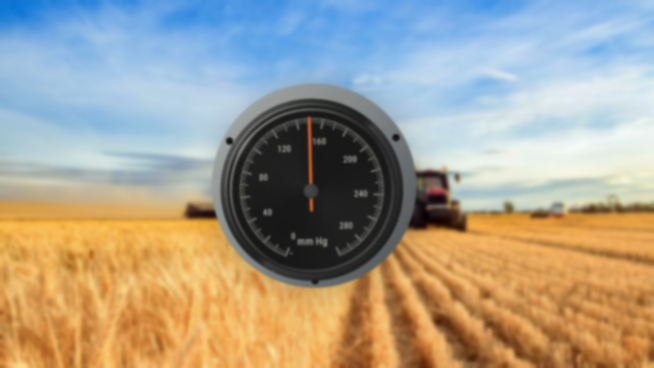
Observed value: 150; mmHg
